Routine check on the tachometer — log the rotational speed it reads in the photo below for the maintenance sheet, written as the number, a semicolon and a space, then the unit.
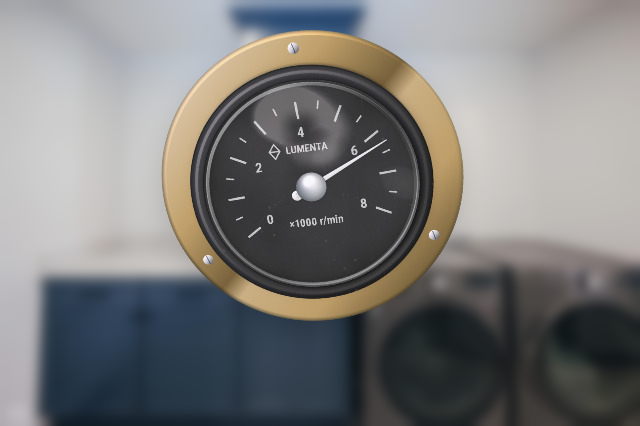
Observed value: 6250; rpm
